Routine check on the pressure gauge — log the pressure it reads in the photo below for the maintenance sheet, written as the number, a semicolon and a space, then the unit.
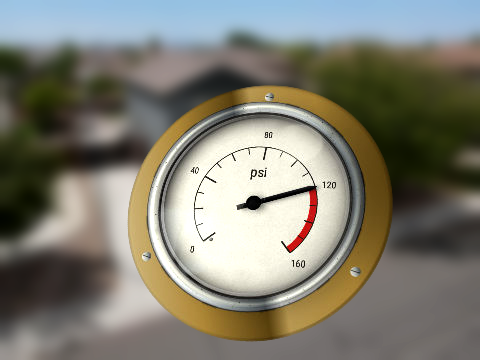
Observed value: 120; psi
